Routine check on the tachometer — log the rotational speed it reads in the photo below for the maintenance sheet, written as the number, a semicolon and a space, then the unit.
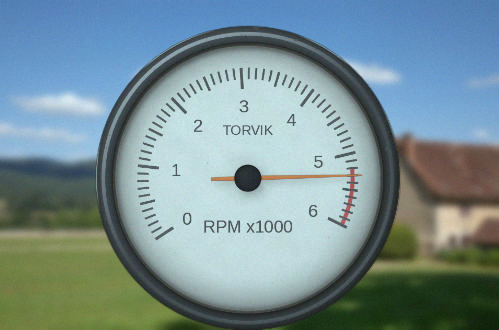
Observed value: 5300; rpm
